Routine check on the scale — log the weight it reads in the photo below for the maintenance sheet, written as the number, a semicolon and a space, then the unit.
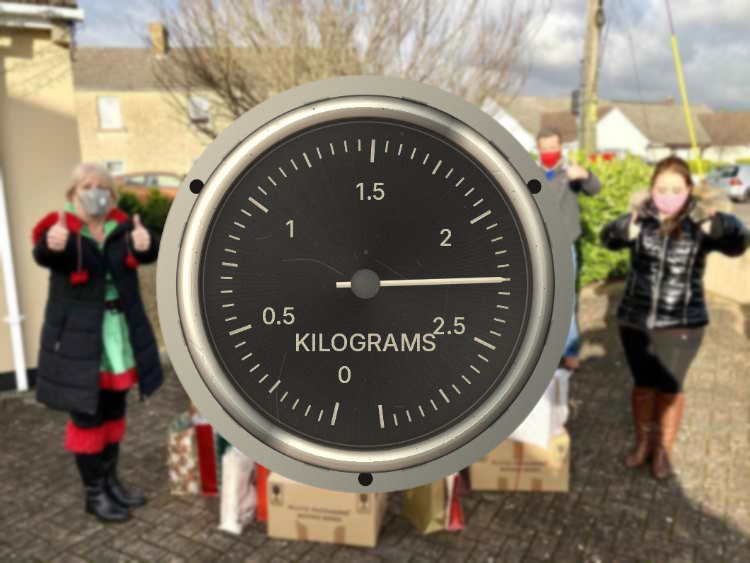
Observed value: 2.25; kg
